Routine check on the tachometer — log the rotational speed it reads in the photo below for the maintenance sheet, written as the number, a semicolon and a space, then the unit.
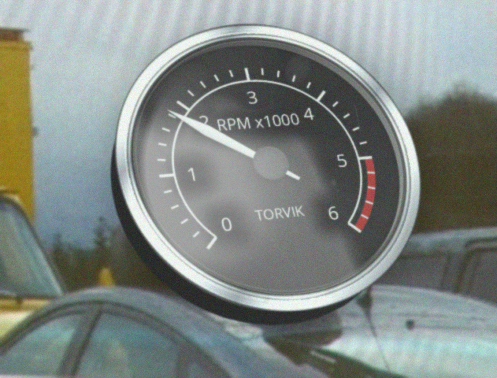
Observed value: 1800; rpm
